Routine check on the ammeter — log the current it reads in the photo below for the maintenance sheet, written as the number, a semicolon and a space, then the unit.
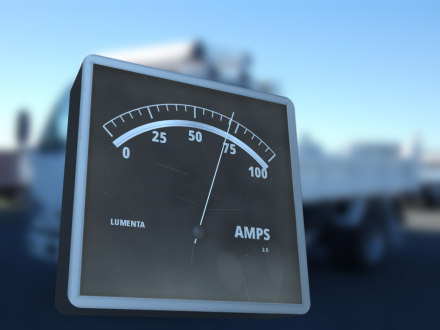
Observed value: 70; A
